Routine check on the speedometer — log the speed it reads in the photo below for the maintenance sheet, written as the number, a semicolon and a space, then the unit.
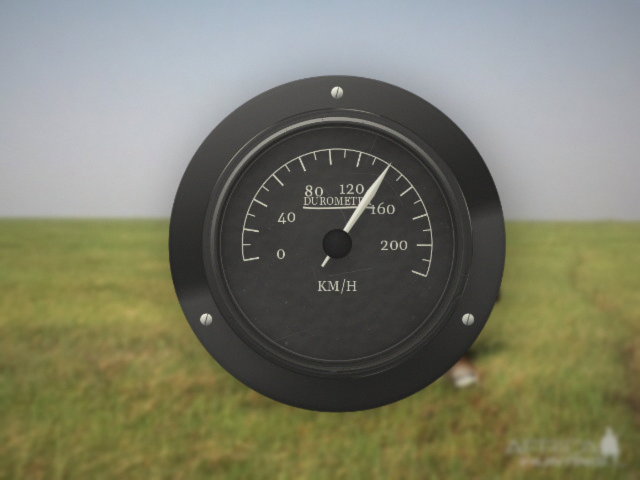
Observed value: 140; km/h
